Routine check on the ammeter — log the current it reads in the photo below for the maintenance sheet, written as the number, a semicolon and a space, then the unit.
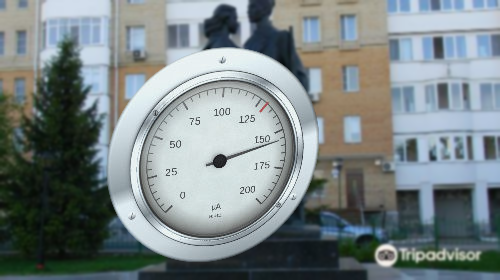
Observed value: 155; µA
